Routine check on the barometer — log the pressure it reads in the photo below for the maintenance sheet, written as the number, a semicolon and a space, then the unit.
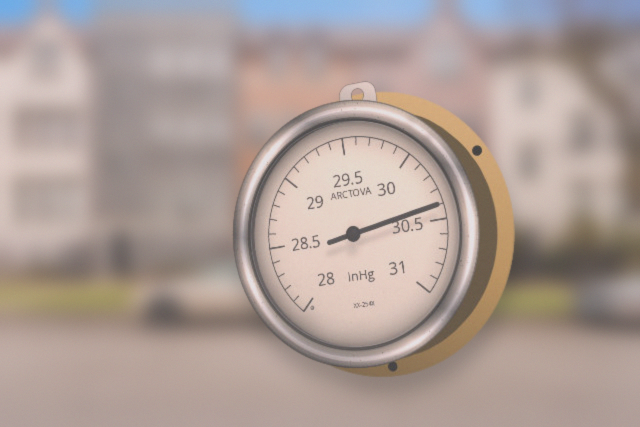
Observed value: 30.4; inHg
